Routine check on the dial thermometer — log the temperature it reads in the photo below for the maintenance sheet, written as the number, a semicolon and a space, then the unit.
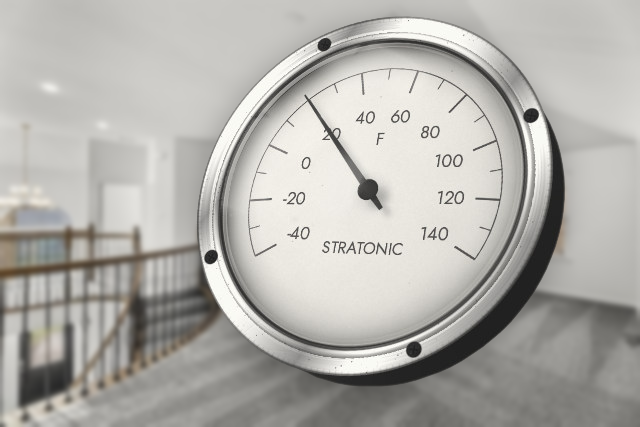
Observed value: 20; °F
